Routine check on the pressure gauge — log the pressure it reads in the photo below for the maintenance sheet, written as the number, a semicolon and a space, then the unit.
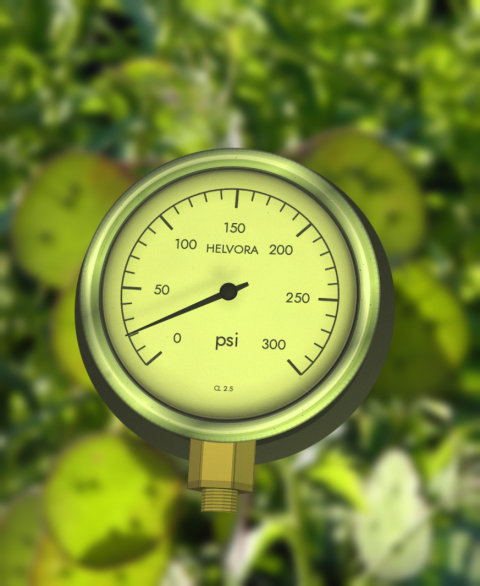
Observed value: 20; psi
